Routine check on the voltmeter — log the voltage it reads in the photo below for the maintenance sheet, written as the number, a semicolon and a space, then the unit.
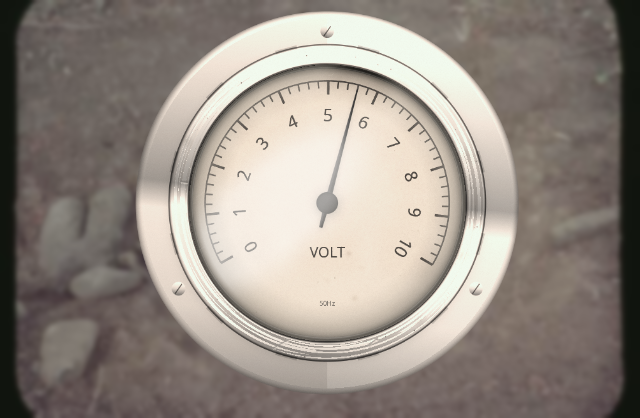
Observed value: 5.6; V
